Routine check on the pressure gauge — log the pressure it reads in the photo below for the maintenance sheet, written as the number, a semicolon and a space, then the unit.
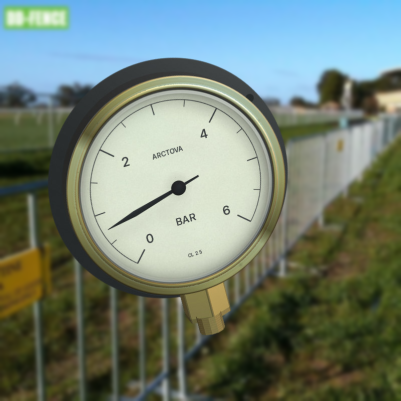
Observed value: 0.75; bar
